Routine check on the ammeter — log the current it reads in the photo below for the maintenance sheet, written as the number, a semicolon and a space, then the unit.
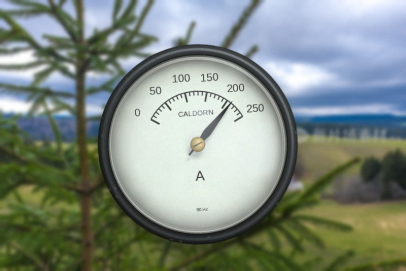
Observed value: 210; A
